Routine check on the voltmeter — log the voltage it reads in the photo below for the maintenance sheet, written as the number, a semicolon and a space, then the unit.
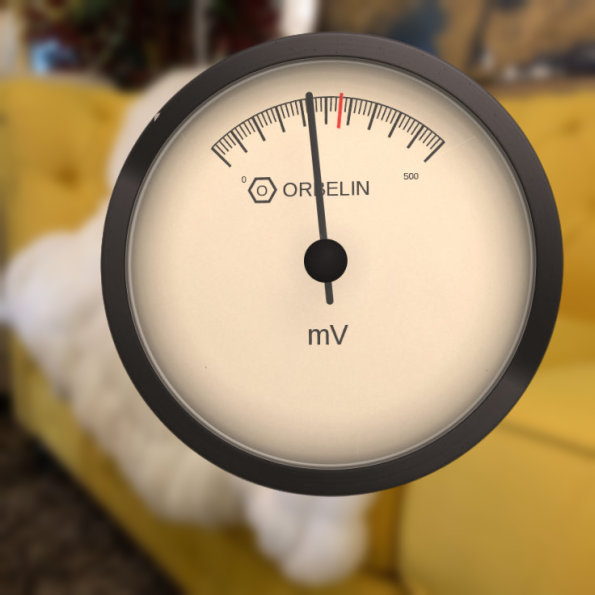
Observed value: 220; mV
